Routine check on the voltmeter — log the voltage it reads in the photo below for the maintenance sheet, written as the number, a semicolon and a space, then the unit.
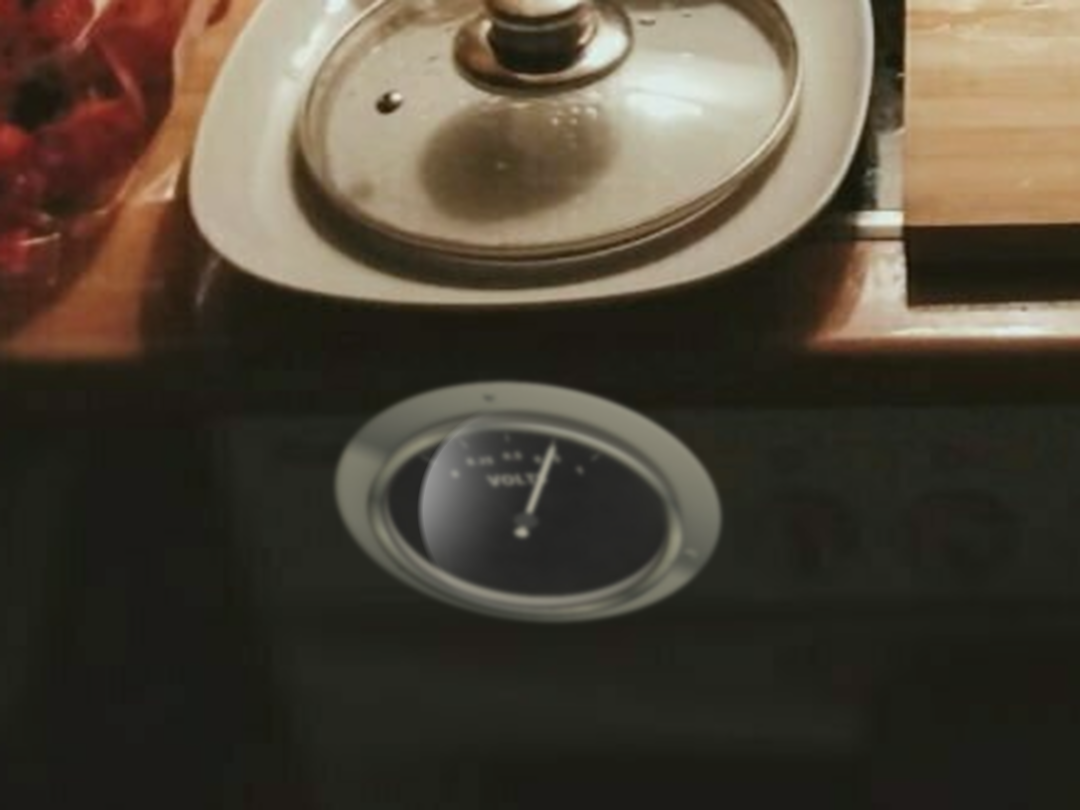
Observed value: 0.75; V
